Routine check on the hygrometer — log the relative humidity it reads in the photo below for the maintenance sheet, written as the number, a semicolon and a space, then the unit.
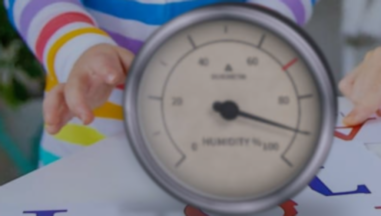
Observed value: 90; %
